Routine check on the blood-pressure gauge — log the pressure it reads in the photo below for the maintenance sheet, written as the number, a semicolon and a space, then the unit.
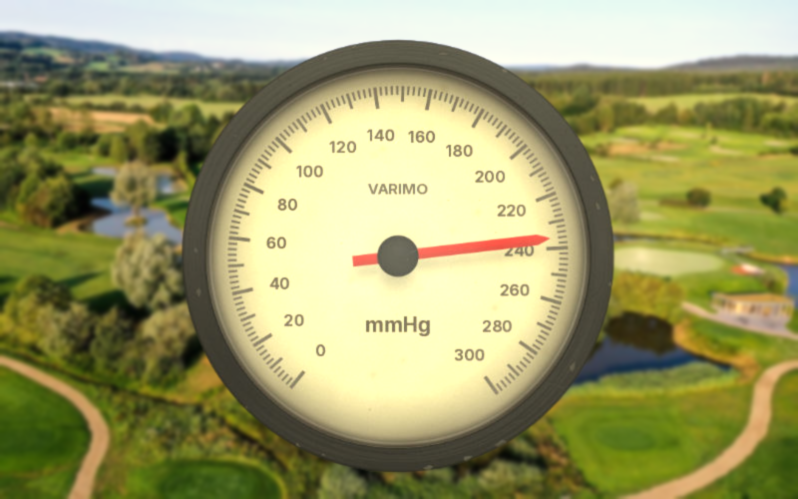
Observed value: 236; mmHg
